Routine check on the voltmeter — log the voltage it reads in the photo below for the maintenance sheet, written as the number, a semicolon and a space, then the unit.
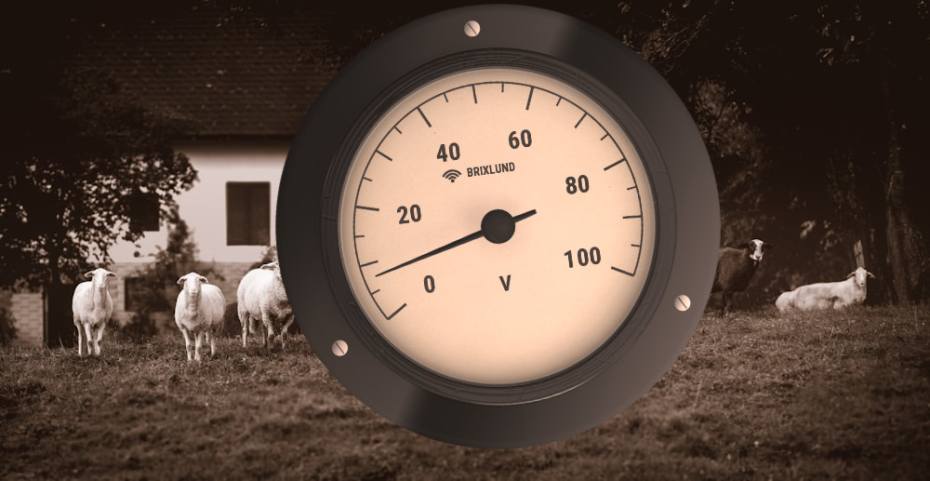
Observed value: 7.5; V
